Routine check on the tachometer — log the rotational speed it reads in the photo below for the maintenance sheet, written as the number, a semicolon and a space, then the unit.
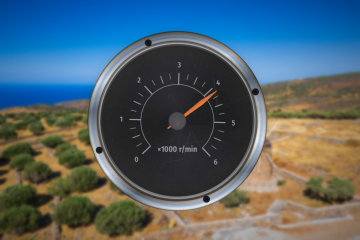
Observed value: 4125; rpm
